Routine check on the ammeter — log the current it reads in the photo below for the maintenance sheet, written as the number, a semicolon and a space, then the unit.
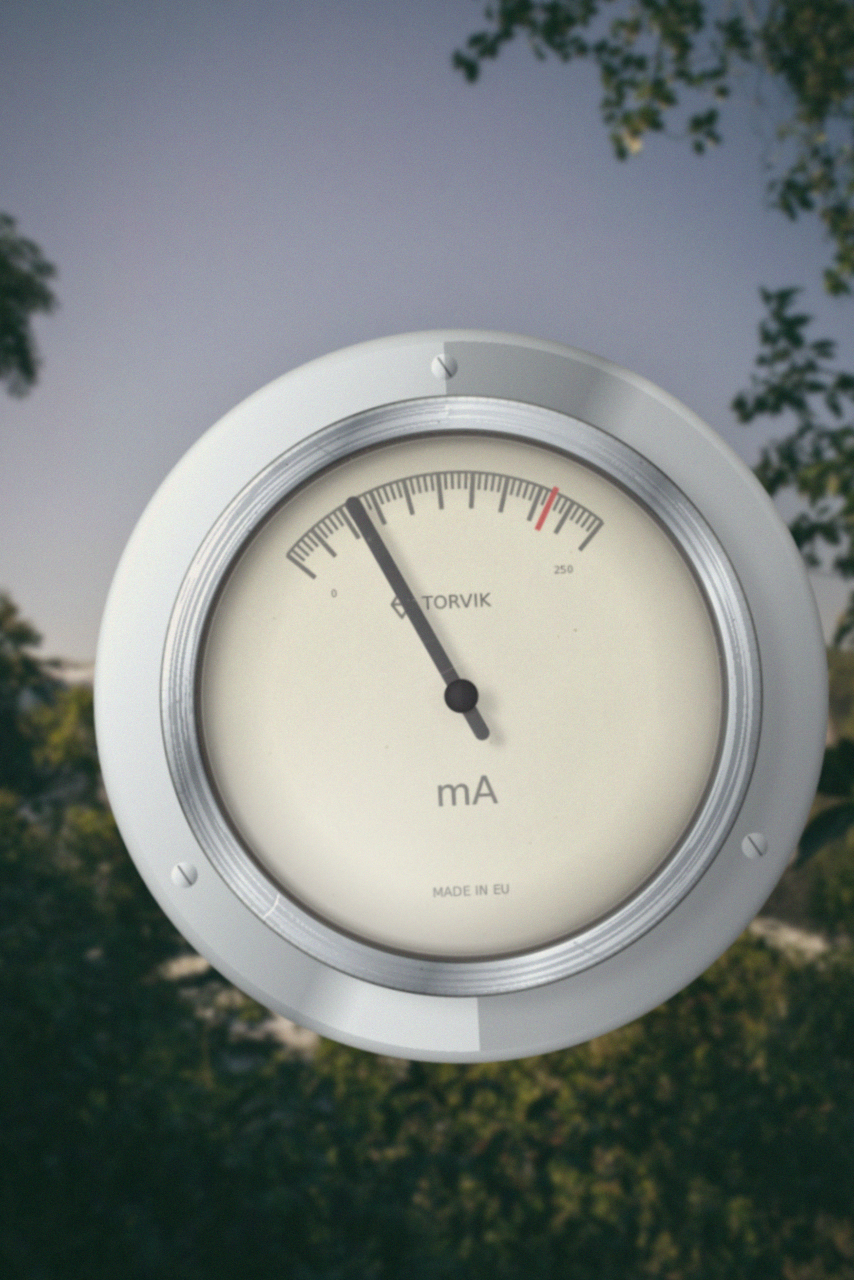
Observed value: 60; mA
